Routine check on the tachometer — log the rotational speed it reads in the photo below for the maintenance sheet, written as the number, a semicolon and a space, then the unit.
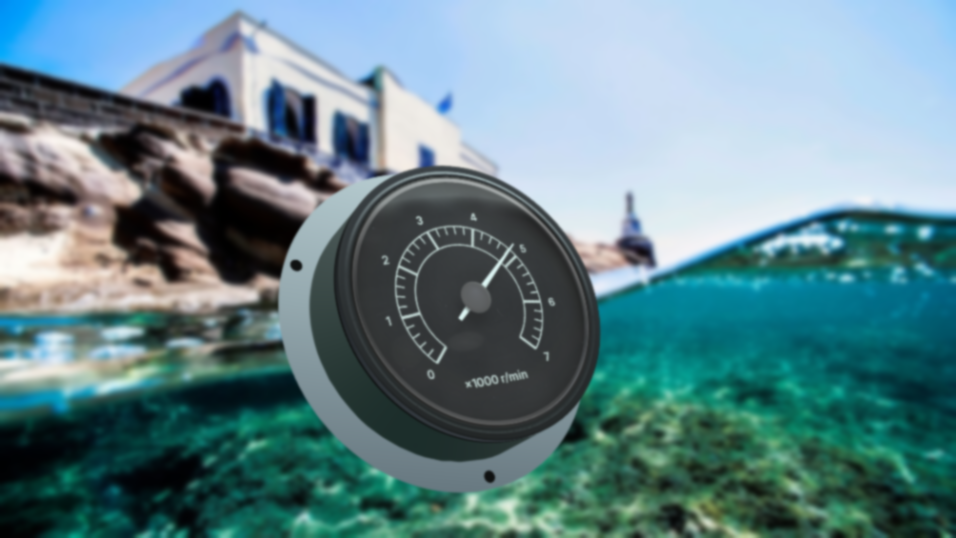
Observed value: 4800; rpm
